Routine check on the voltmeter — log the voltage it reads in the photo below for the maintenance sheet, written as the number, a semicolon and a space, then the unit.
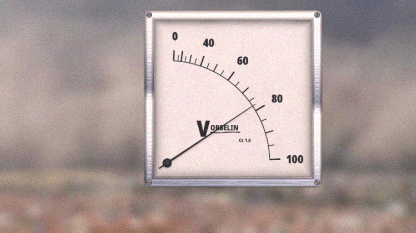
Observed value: 77.5; V
